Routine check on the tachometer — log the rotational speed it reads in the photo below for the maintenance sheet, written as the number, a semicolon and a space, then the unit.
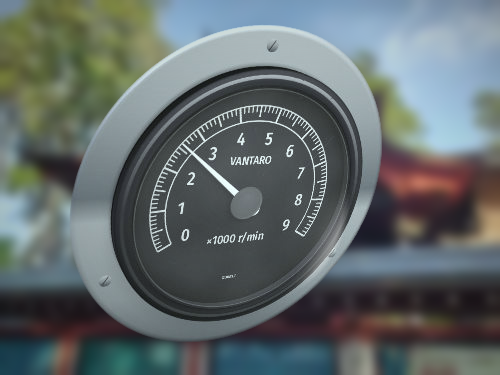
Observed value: 2600; rpm
